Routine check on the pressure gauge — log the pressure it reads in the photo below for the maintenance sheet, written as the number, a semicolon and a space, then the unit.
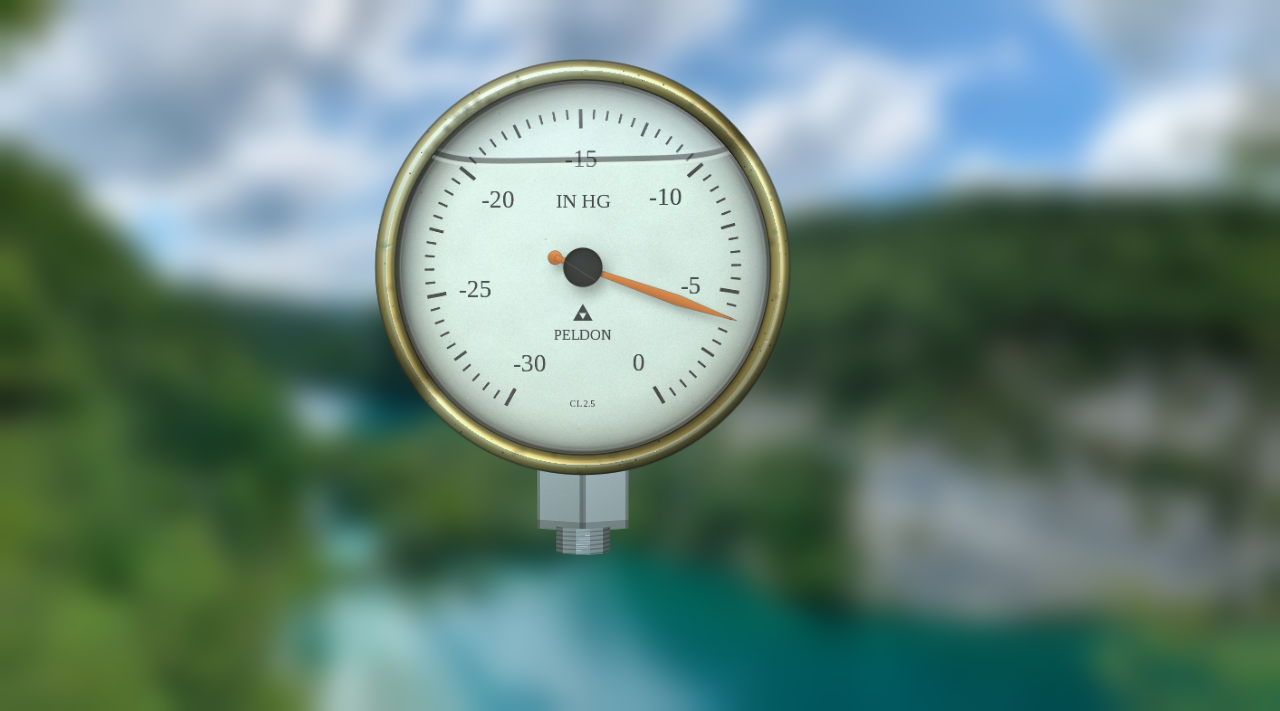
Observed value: -4; inHg
